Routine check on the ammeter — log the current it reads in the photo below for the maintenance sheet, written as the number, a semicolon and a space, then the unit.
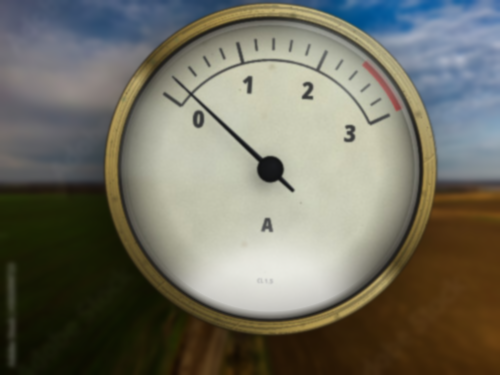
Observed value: 0.2; A
